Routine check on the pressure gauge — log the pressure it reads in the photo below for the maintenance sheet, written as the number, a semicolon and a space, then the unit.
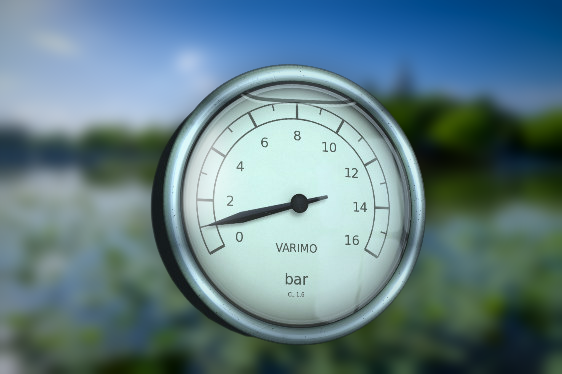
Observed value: 1; bar
